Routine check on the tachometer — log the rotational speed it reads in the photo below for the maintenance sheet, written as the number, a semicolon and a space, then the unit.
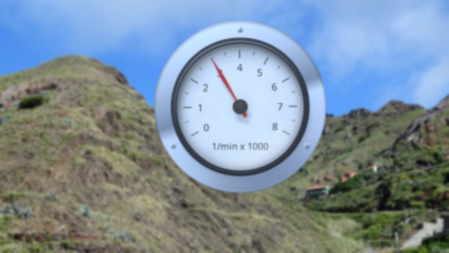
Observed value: 3000; rpm
